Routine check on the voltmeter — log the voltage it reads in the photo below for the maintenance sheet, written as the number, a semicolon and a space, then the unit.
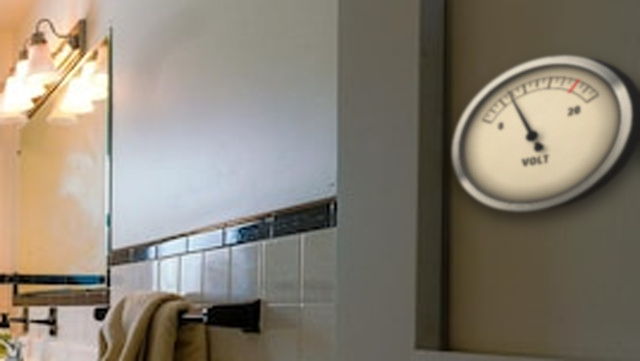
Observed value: 6; V
